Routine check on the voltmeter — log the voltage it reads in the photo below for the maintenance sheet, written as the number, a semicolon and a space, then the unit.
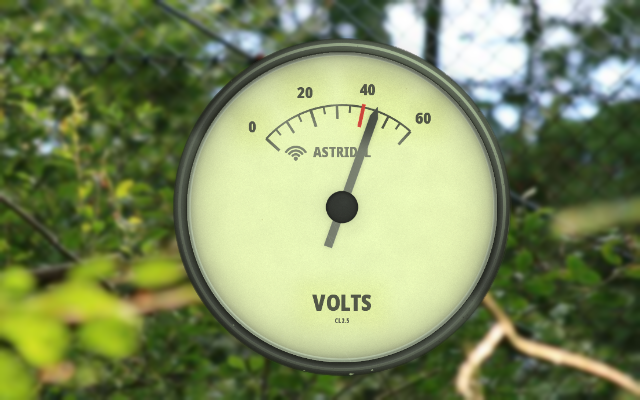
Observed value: 45; V
